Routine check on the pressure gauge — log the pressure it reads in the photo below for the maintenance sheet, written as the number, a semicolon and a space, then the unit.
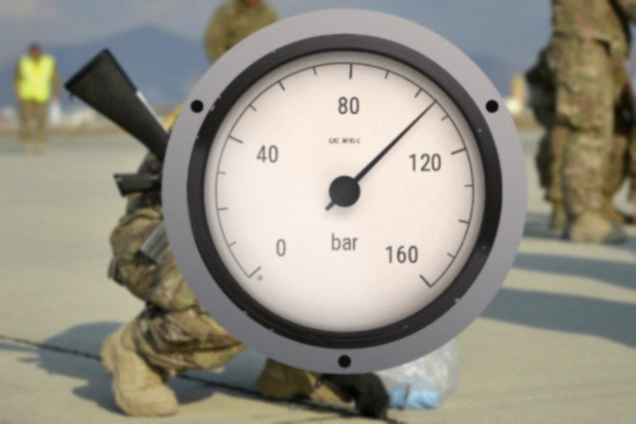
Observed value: 105; bar
